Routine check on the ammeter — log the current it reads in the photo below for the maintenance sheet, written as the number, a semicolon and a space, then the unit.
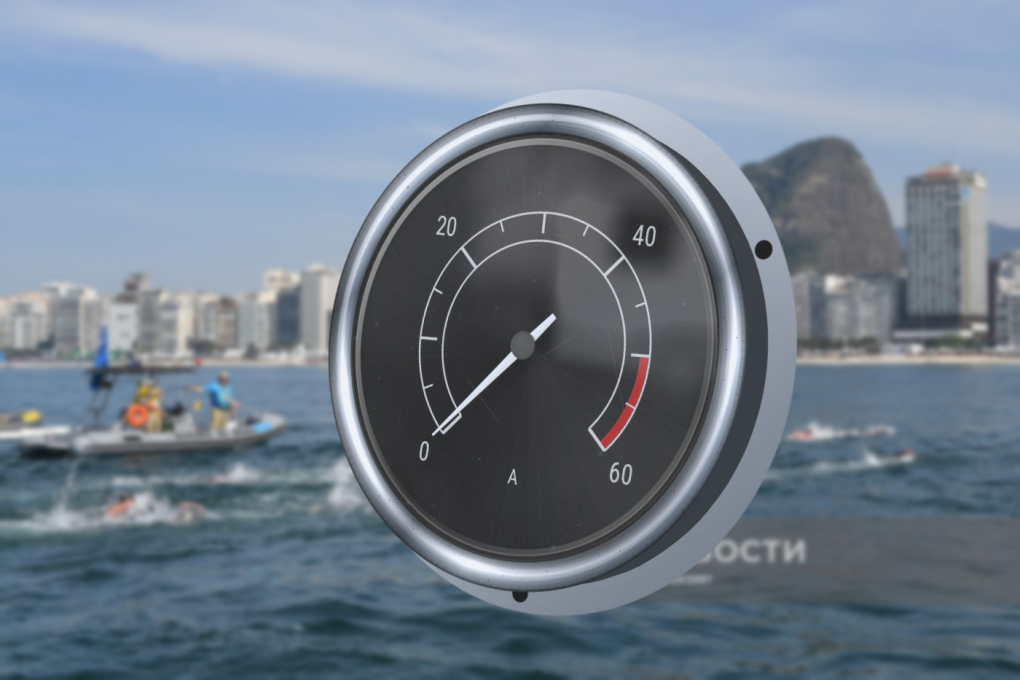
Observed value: 0; A
